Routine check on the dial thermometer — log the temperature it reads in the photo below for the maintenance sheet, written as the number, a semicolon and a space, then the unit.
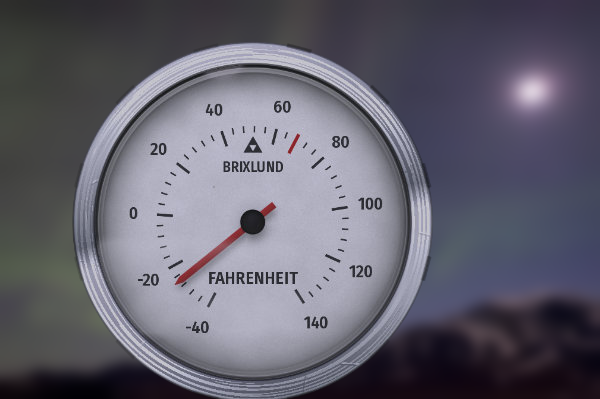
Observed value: -26; °F
